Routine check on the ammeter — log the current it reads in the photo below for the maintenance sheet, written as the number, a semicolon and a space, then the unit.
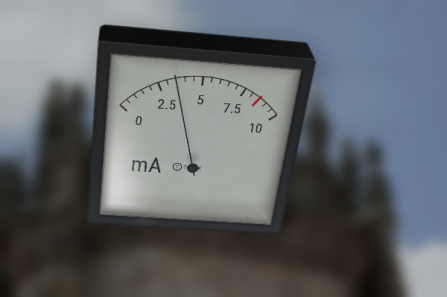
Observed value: 3.5; mA
